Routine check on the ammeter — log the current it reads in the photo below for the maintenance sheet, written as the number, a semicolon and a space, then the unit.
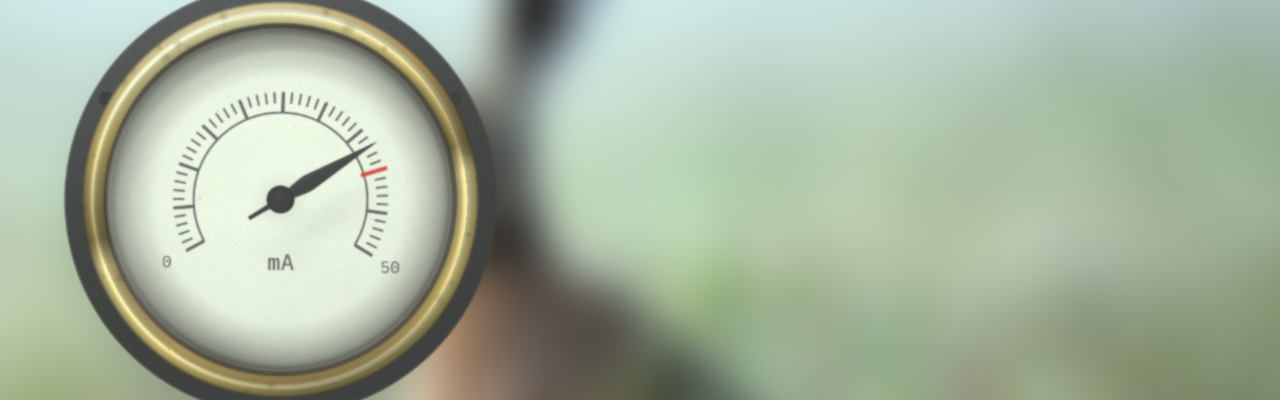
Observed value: 37; mA
